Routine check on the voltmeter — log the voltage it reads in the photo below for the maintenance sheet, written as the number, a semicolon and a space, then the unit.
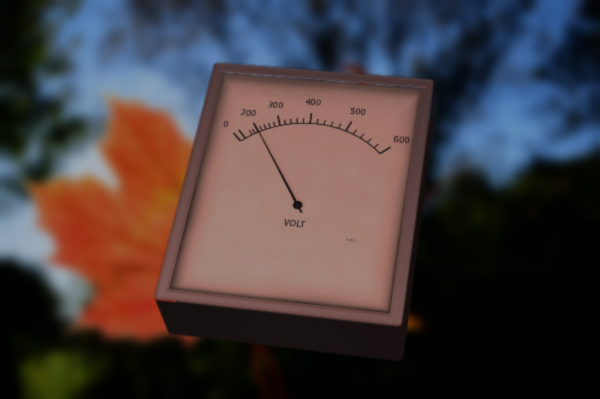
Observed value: 200; V
